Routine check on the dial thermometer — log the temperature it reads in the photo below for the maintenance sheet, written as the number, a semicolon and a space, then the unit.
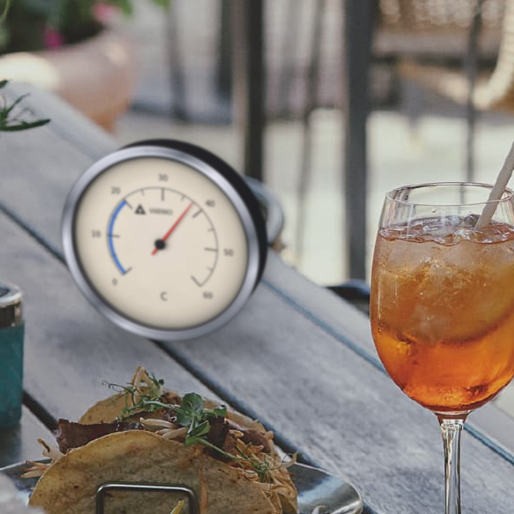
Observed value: 37.5; °C
